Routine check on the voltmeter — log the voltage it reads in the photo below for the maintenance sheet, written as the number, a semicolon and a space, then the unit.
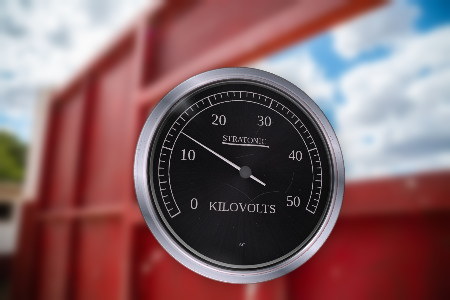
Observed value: 13; kV
